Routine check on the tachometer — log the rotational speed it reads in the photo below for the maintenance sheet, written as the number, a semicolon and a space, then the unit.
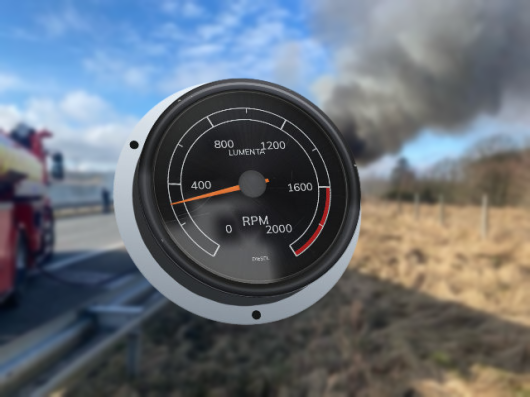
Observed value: 300; rpm
